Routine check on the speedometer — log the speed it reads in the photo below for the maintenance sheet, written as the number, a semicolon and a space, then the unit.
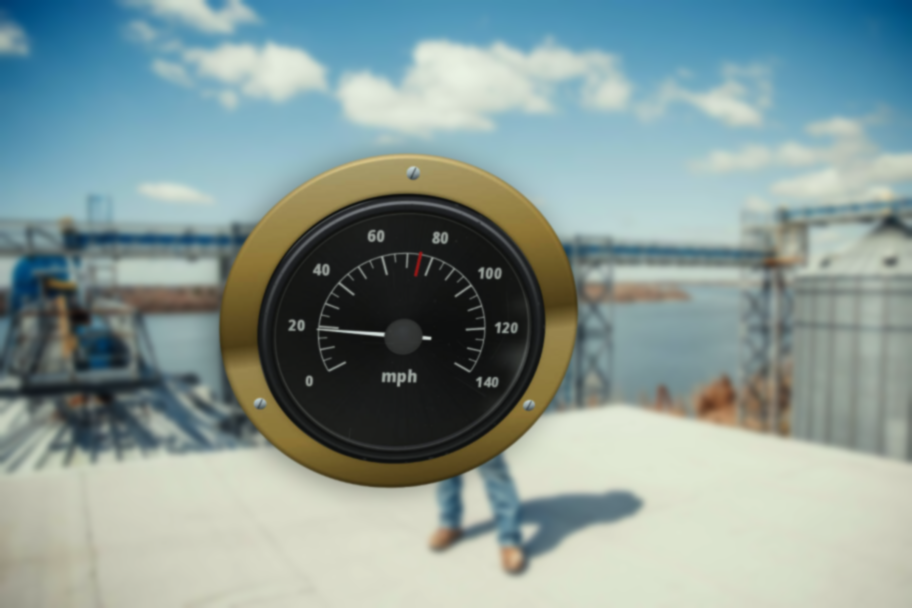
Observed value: 20; mph
